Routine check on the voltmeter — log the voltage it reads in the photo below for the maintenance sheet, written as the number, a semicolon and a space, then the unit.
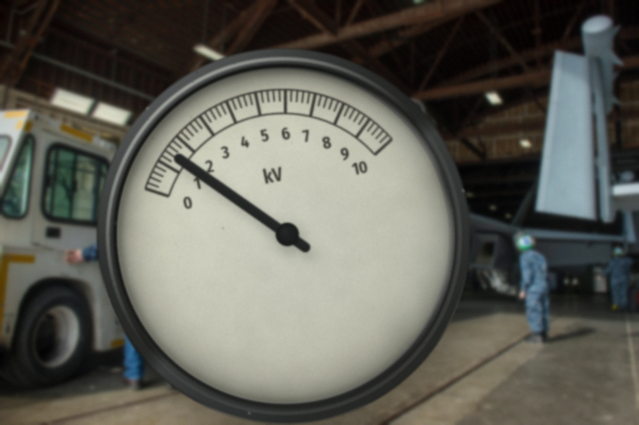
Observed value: 1.4; kV
